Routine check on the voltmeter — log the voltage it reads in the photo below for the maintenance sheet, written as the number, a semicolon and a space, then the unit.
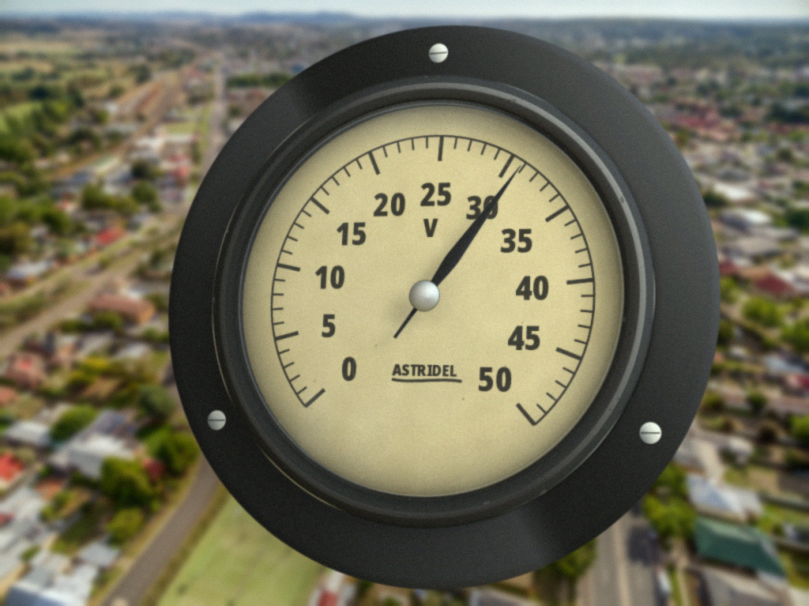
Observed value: 31; V
